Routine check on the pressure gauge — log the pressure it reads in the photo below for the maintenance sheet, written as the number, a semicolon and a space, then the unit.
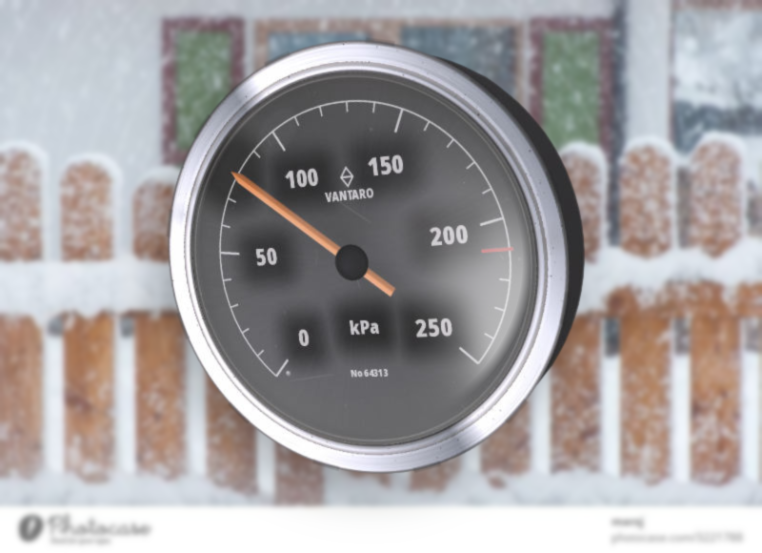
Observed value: 80; kPa
